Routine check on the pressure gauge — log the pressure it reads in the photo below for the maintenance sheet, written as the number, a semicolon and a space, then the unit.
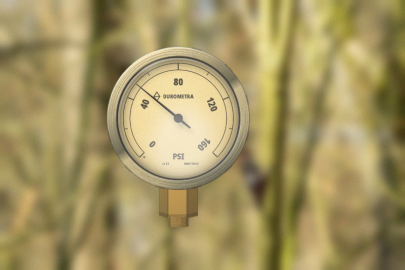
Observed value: 50; psi
